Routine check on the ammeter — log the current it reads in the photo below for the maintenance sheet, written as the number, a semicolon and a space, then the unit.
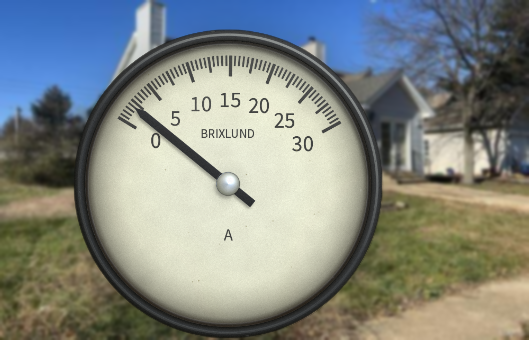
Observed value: 2; A
